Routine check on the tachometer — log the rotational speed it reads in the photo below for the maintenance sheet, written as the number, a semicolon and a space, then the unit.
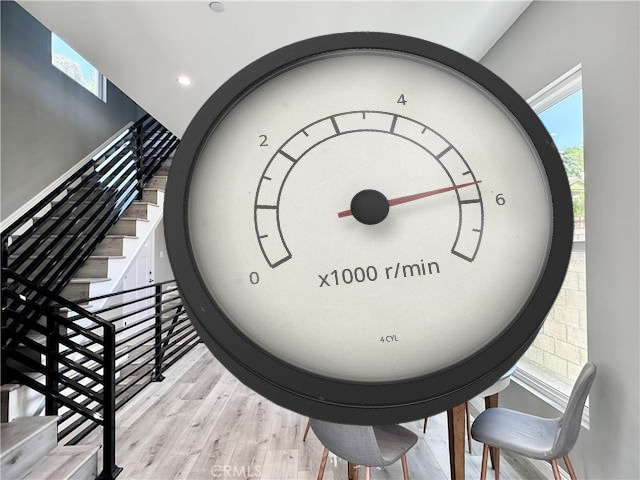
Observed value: 5750; rpm
